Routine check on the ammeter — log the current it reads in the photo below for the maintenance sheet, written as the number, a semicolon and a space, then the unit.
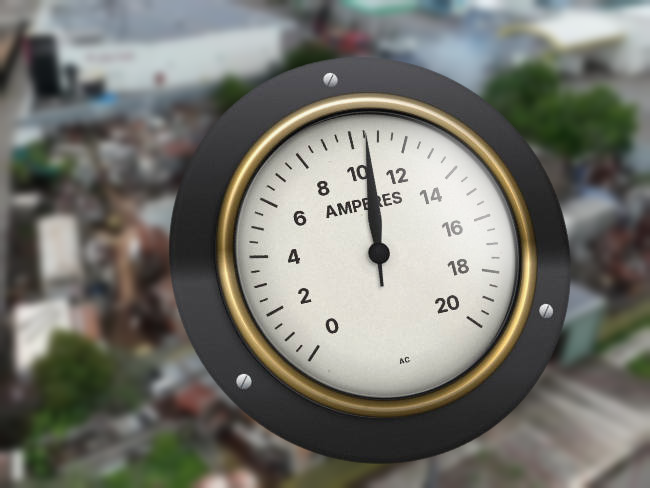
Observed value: 10.5; A
